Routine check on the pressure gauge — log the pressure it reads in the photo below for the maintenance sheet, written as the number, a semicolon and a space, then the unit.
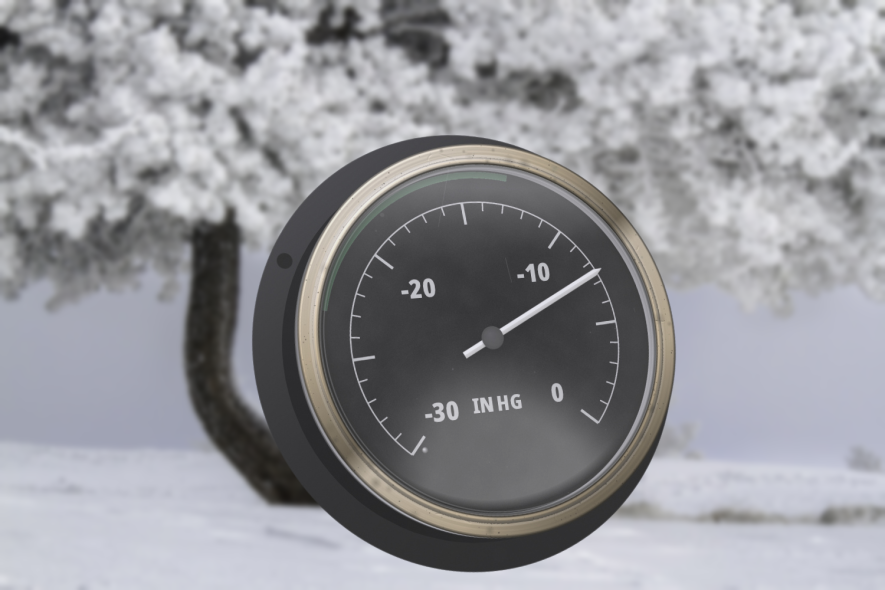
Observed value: -7.5; inHg
